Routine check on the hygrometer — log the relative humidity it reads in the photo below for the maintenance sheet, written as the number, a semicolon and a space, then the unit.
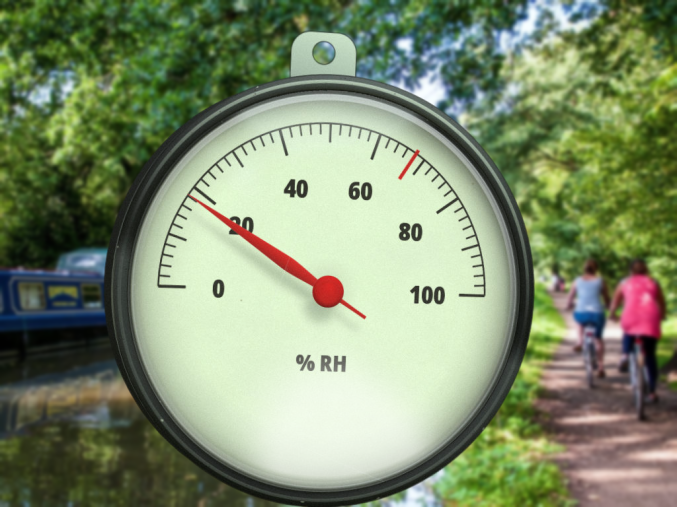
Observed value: 18; %
